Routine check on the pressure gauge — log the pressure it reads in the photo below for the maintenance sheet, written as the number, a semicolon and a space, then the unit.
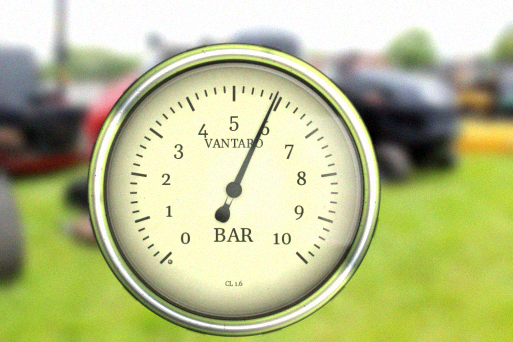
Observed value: 5.9; bar
